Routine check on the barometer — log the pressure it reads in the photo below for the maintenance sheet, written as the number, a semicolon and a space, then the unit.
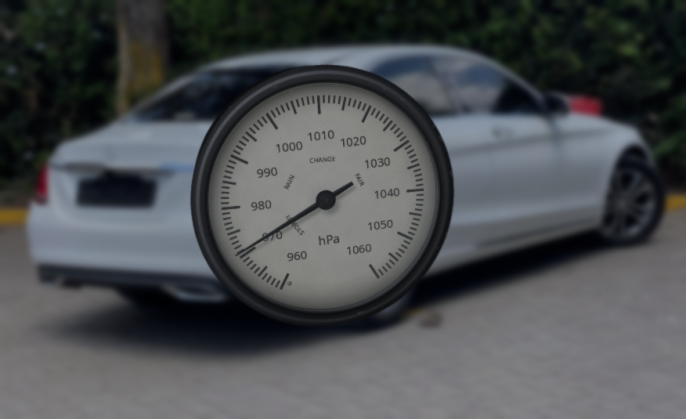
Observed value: 971; hPa
